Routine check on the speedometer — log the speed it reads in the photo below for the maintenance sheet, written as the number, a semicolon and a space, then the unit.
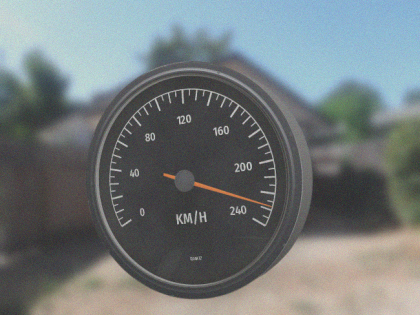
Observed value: 227.5; km/h
